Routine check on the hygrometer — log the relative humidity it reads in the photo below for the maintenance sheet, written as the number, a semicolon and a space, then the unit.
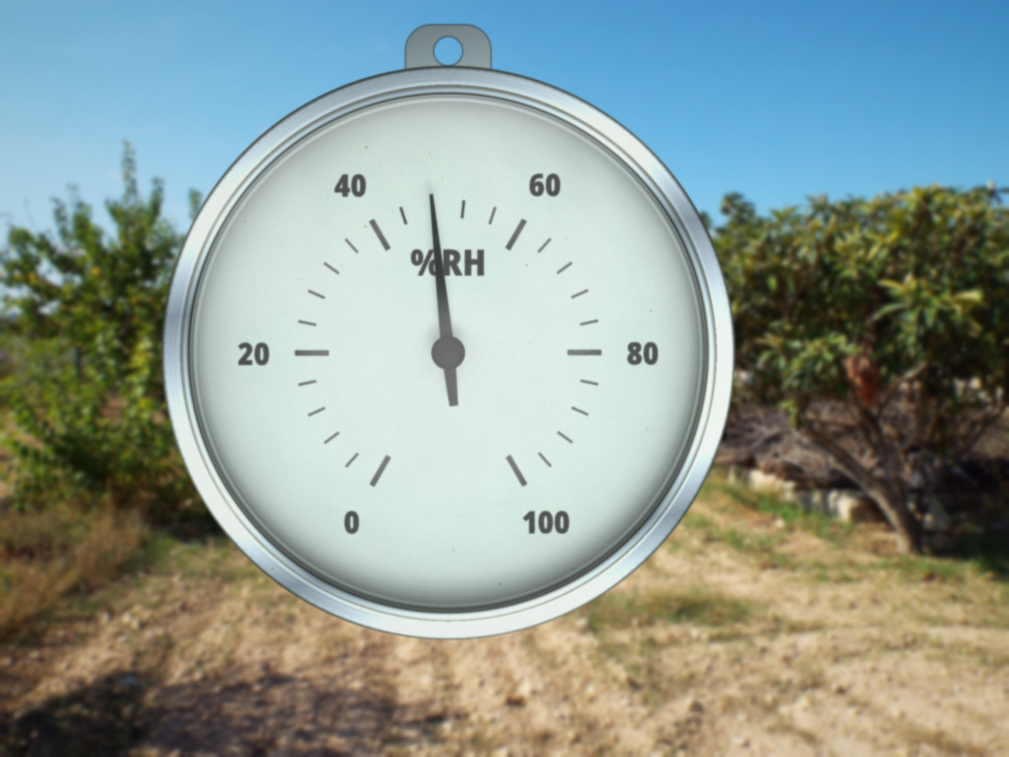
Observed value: 48; %
